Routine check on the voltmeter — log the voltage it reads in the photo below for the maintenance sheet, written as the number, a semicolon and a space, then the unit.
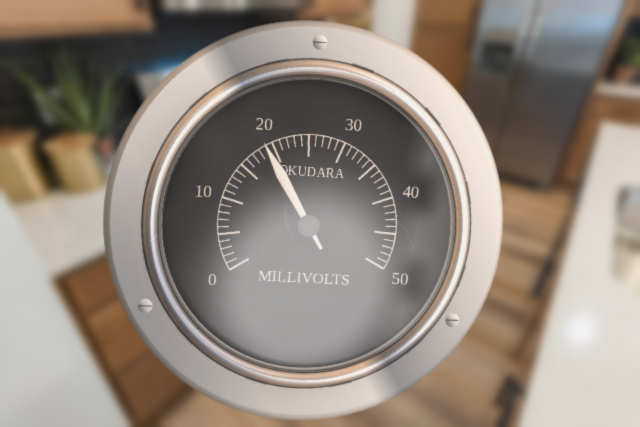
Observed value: 19; mV
